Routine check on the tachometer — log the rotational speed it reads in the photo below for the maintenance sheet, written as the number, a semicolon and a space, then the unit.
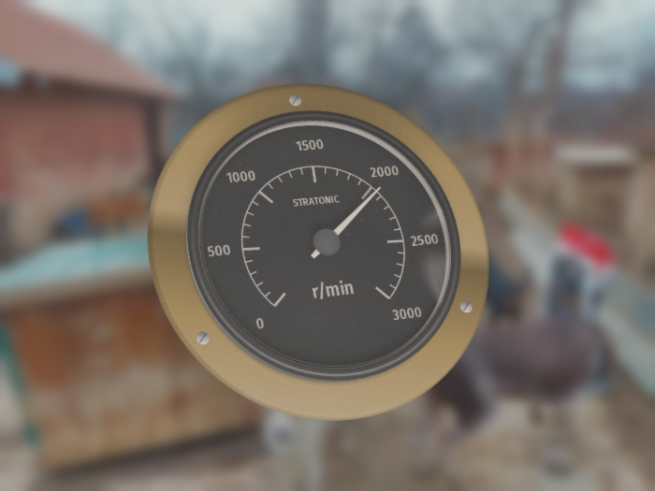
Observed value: 2050; rpm
